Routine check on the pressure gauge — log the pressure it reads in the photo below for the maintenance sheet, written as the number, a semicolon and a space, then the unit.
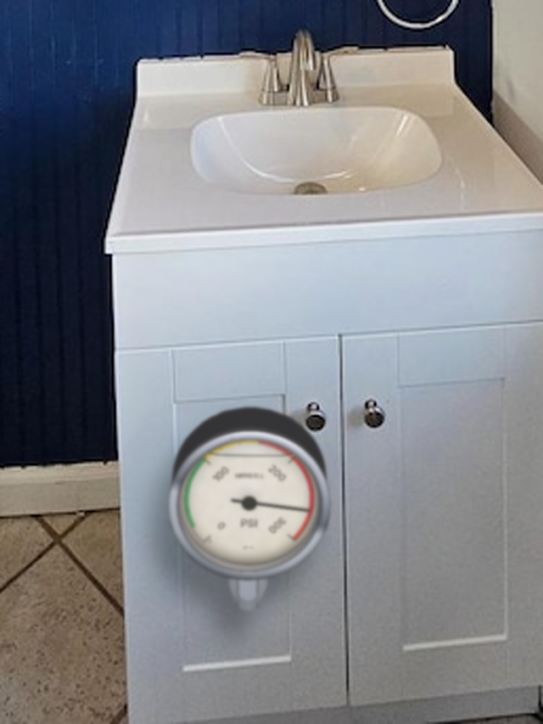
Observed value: 260; psi
